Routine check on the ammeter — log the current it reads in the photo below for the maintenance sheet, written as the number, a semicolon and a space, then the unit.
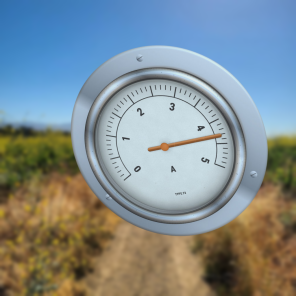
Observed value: 4.3; A
